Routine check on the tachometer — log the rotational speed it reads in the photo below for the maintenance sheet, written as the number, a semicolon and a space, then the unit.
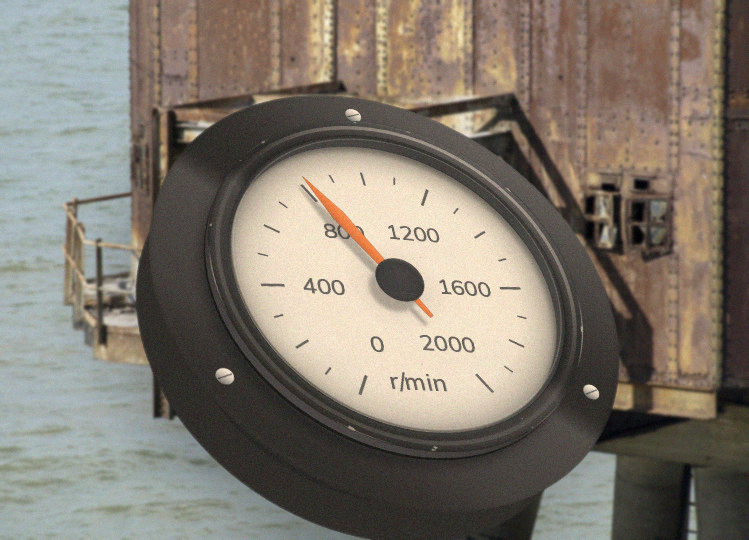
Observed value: 800; rpm
